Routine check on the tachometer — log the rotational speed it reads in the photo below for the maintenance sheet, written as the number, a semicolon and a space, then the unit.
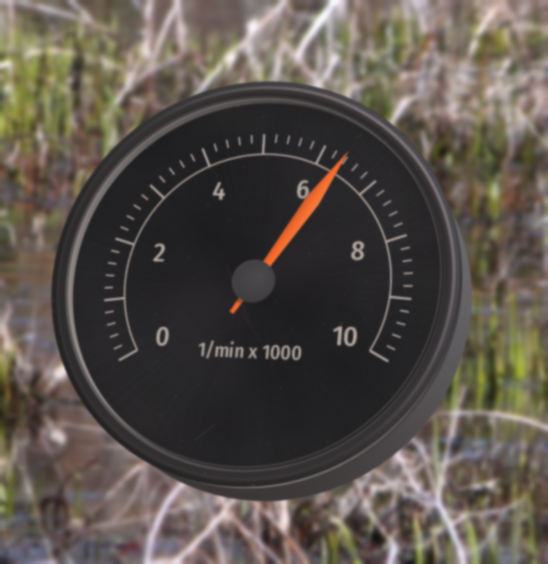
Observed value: 6400; rpm
